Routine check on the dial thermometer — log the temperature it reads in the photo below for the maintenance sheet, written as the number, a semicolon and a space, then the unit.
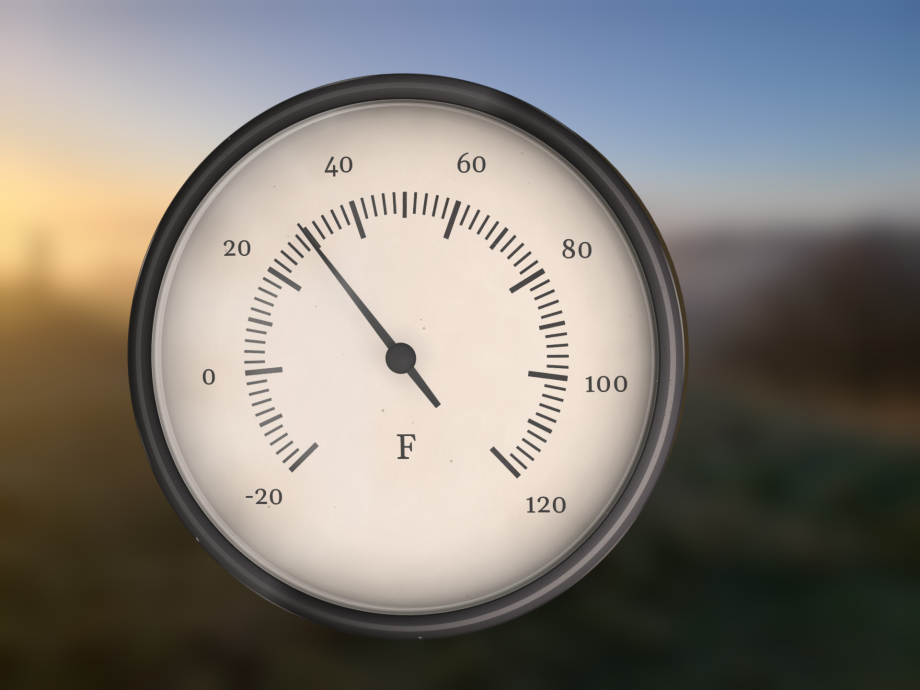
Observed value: 30; °F
